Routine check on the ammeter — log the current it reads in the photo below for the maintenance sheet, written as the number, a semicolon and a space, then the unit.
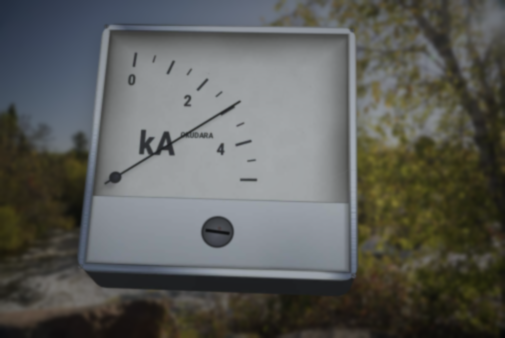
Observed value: 3; kA
